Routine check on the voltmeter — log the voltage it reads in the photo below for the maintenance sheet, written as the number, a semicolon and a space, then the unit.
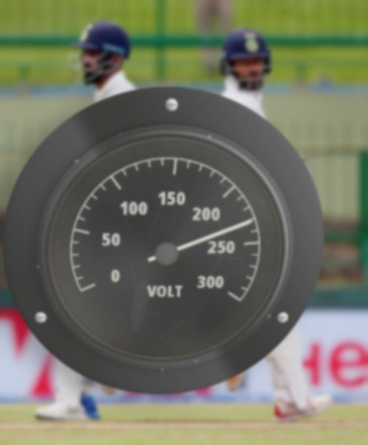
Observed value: 230; V
